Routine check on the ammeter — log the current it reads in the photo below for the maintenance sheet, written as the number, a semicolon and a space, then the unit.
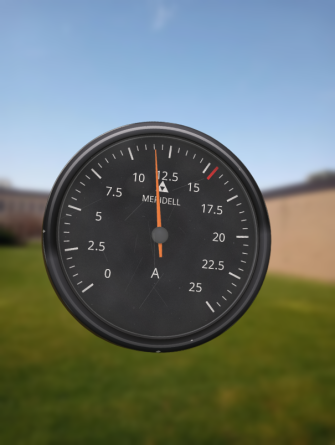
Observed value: 11.5; A
